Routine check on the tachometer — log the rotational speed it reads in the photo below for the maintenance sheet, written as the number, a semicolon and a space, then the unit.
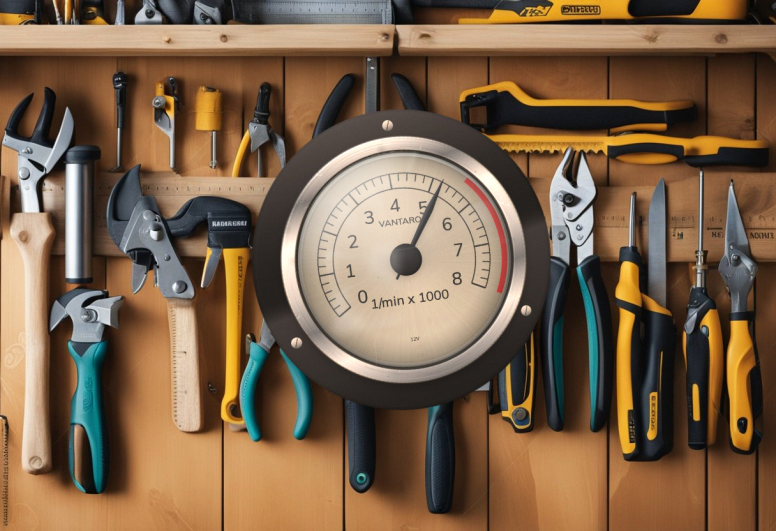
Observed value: 5200; rpm
